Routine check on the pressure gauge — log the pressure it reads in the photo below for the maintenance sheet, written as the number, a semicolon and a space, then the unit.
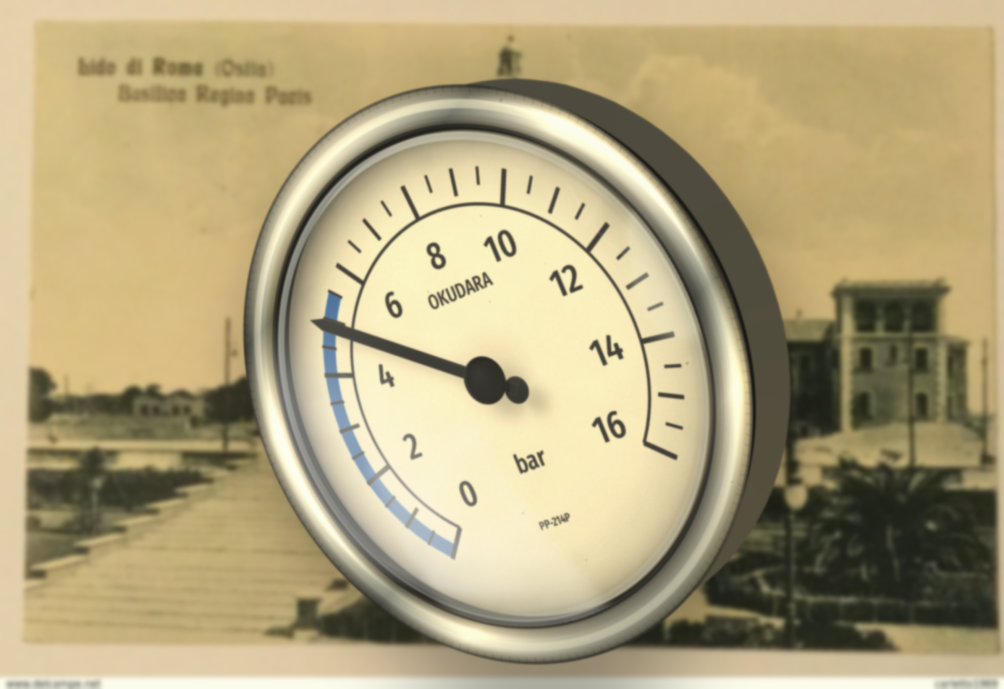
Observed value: 5; bar
